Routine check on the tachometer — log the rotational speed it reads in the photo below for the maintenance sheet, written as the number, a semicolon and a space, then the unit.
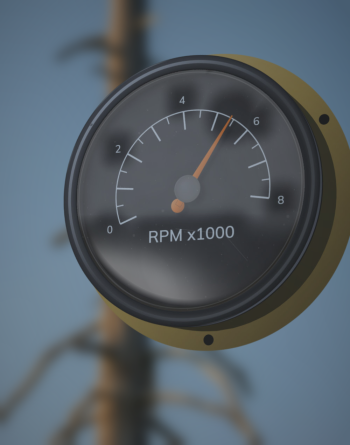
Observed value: 5500; rpm
